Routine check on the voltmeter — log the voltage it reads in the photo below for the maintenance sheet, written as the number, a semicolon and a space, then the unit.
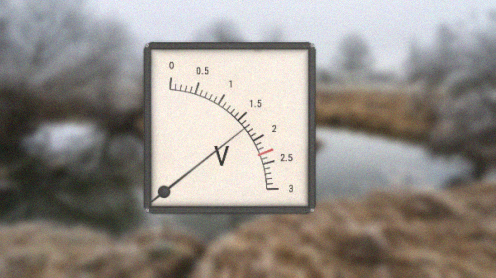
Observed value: 1.7; V
